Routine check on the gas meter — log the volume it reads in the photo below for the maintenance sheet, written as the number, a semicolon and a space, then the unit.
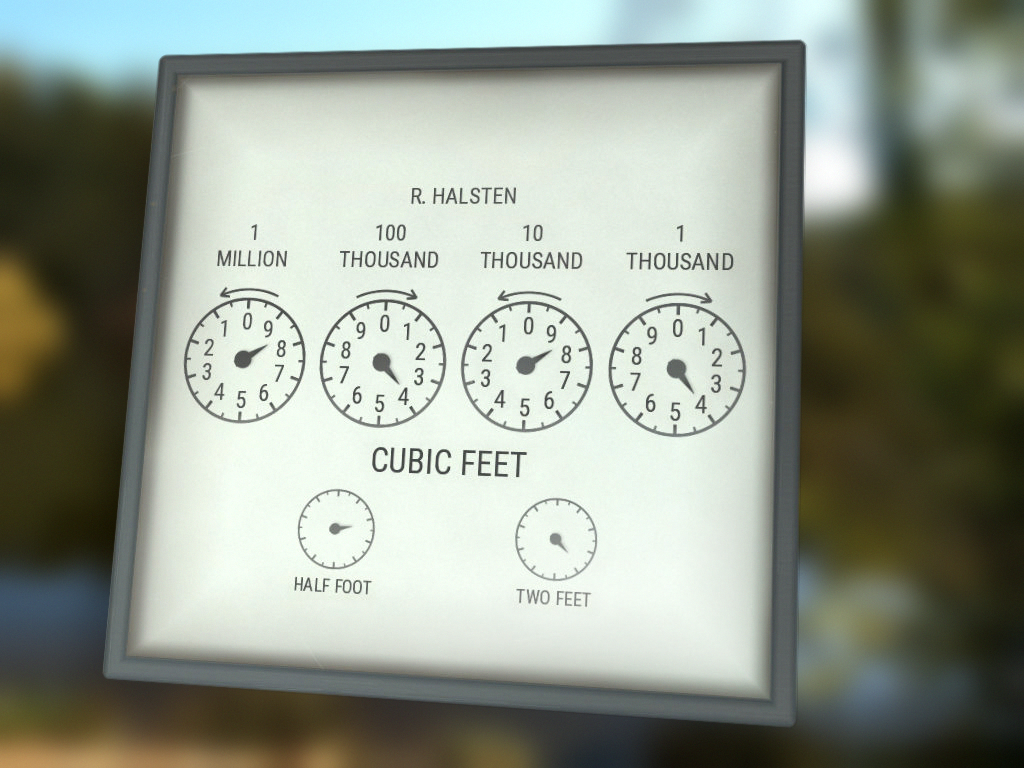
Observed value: 838400; ft³
